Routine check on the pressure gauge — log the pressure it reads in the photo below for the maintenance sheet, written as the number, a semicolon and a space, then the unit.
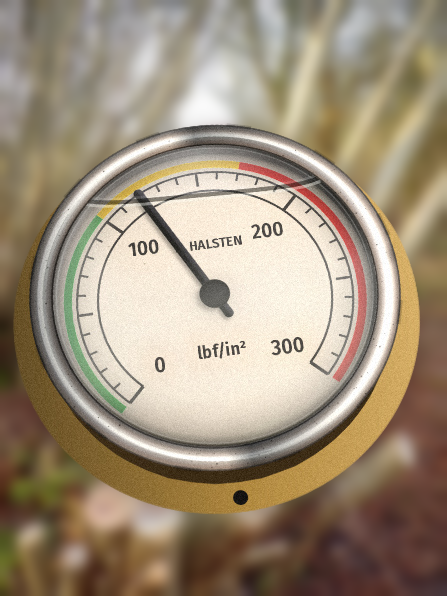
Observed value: 120; psi
